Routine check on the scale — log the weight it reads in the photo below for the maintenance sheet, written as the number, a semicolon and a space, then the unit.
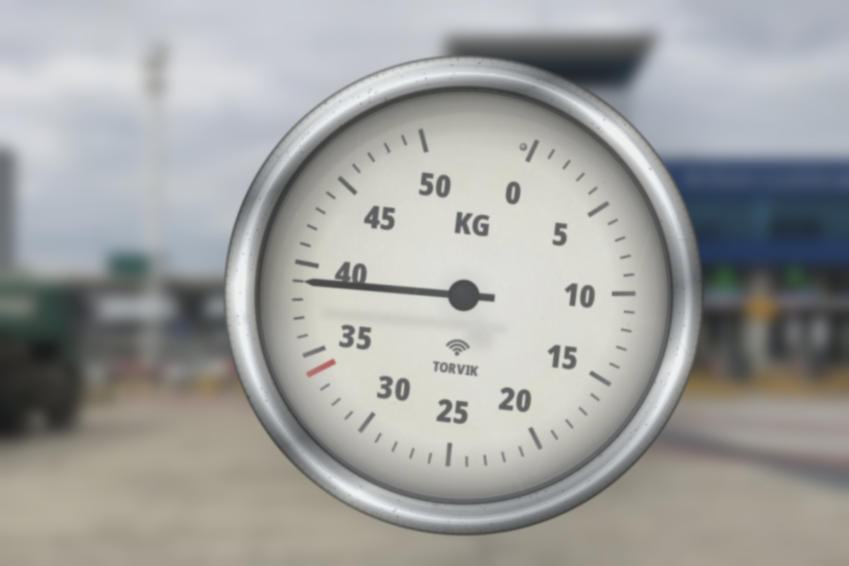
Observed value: 39; kg
